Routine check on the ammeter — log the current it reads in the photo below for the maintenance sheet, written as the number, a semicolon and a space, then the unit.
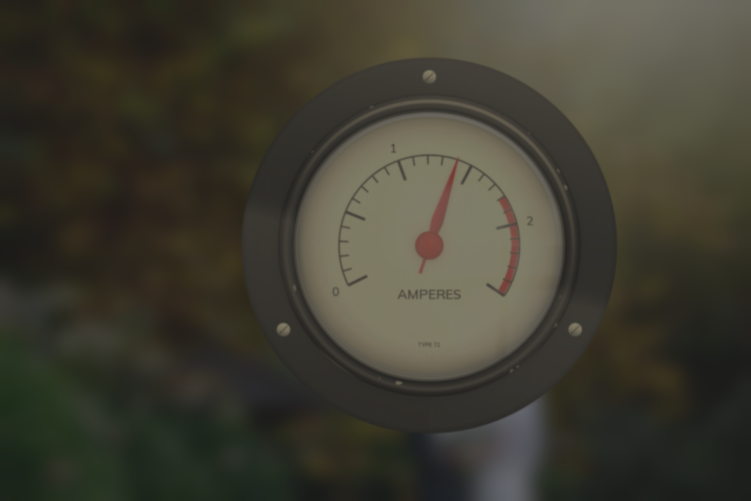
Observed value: 1.4; A
